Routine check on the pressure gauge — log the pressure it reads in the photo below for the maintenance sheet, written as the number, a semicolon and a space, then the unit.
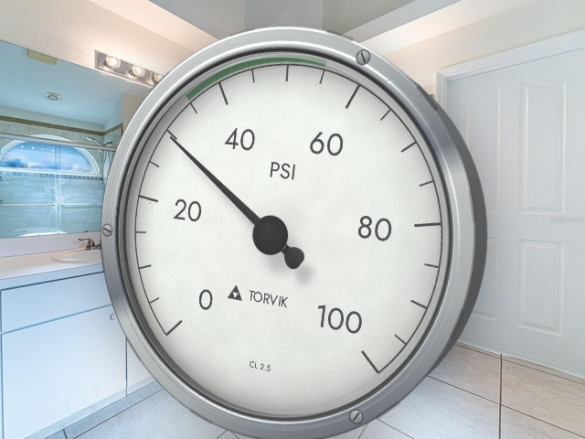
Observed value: 30; psi
